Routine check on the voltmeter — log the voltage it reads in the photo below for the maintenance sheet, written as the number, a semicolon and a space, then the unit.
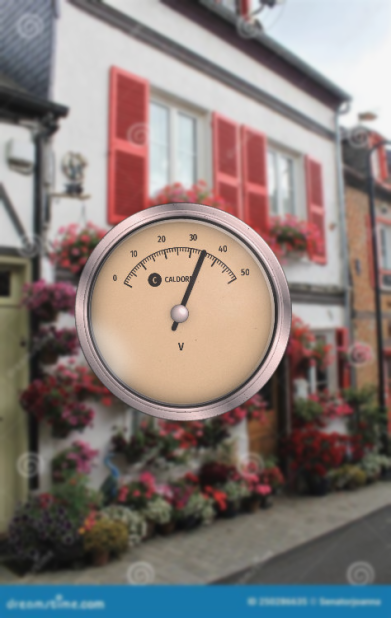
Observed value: 35; V
